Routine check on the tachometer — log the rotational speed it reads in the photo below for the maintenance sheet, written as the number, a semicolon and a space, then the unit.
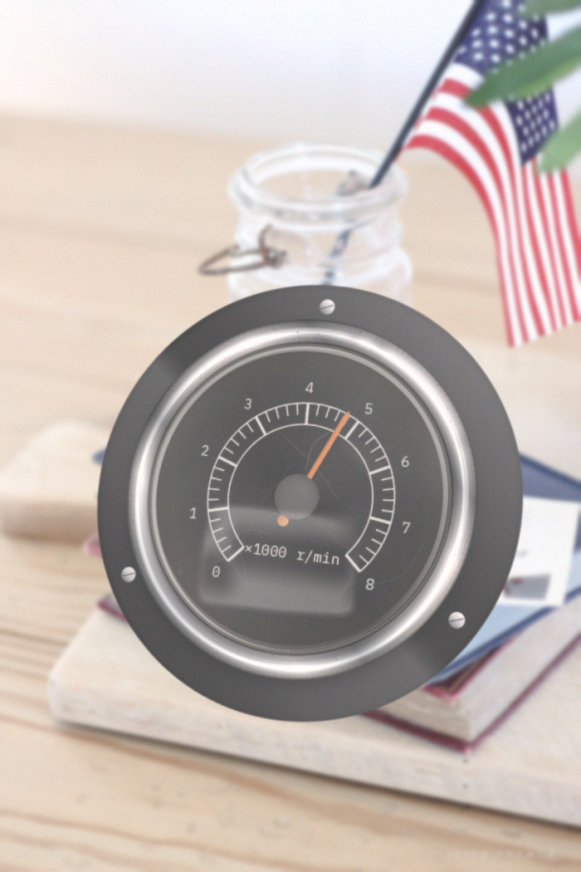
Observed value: 4800; rpm
